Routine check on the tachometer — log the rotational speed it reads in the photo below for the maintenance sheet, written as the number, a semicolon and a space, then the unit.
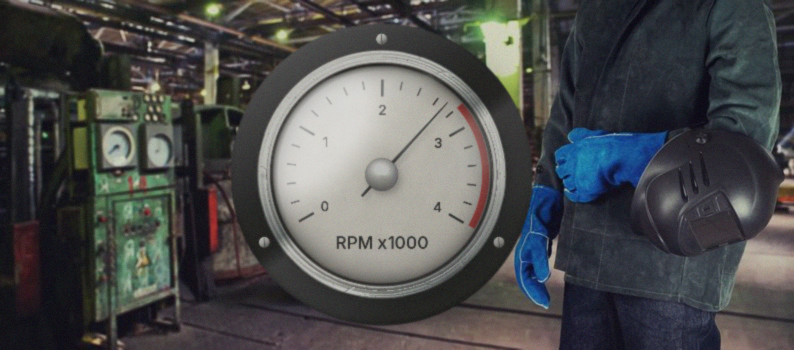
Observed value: 2700; rpm
